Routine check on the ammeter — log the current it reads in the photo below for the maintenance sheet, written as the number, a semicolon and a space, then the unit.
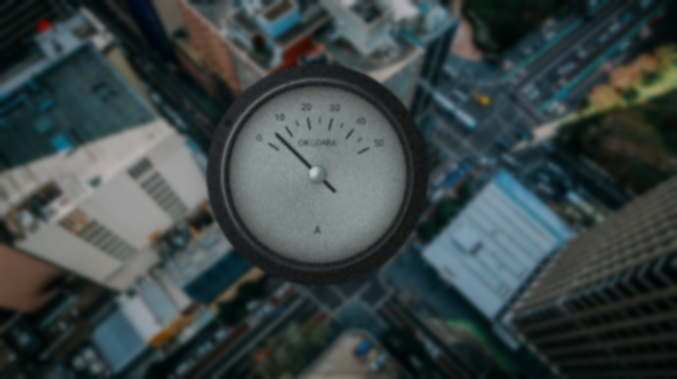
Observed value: 5; A
